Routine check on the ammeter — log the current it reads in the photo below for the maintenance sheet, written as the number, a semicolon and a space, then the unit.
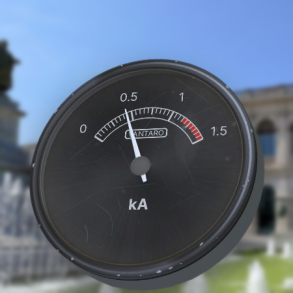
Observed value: 0.45; kA
